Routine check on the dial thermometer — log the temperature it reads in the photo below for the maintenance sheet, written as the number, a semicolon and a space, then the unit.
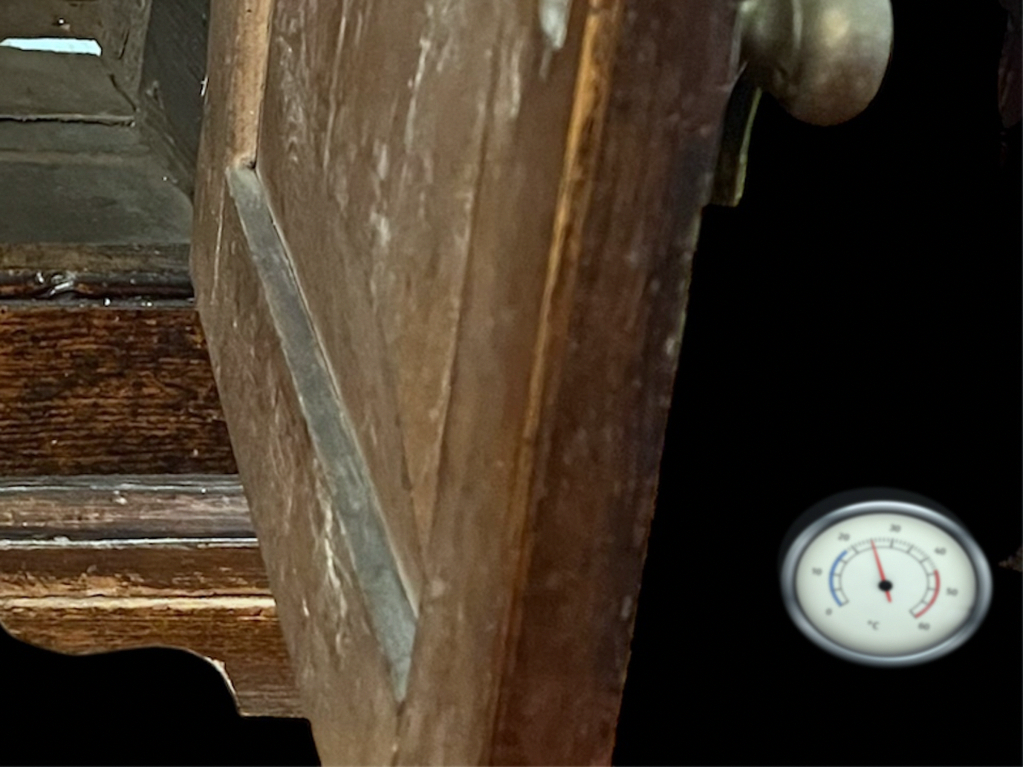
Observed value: 25; °C
